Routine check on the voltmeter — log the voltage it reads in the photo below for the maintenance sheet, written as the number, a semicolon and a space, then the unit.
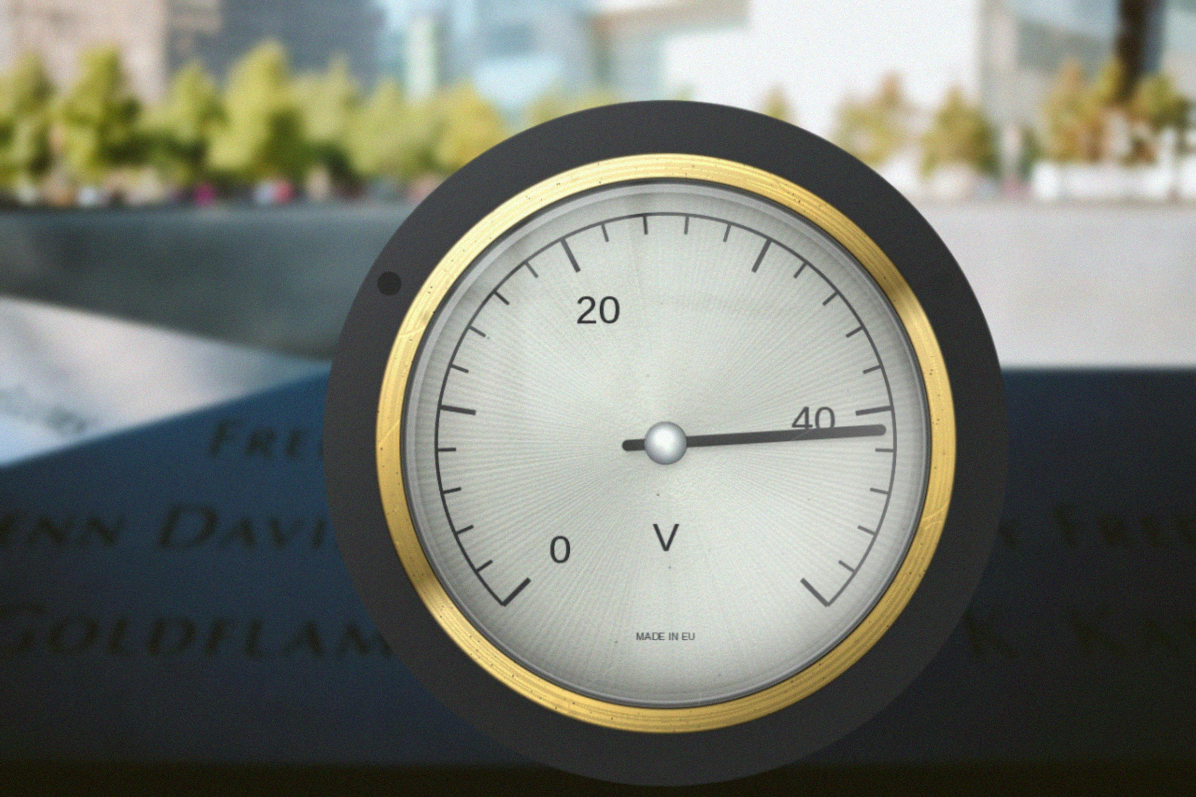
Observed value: 41; V
